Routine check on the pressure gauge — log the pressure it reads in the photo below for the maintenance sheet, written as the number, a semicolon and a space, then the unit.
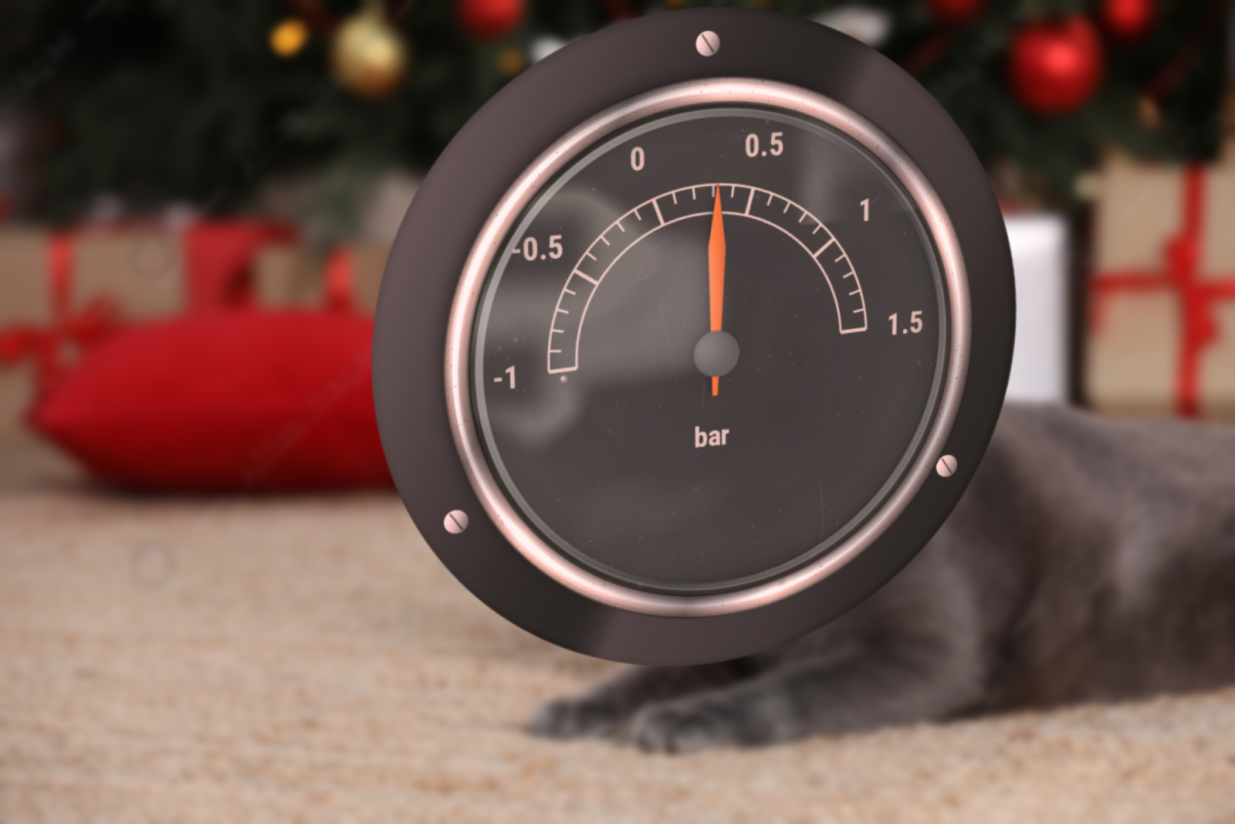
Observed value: 0.3; bar
